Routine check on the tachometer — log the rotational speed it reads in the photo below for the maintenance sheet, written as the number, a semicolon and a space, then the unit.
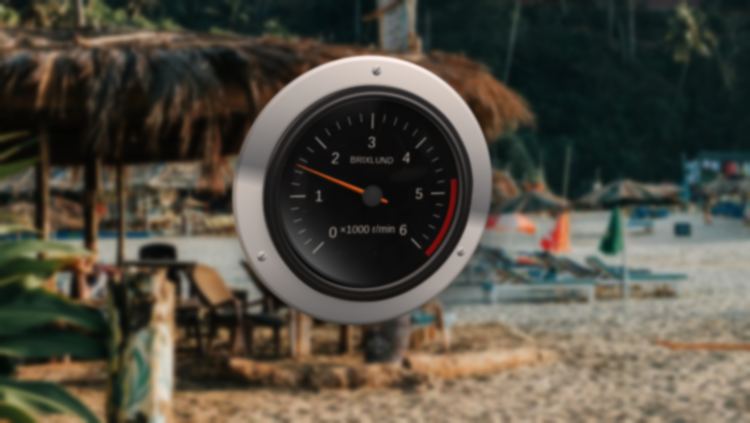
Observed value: 1500; rpm
